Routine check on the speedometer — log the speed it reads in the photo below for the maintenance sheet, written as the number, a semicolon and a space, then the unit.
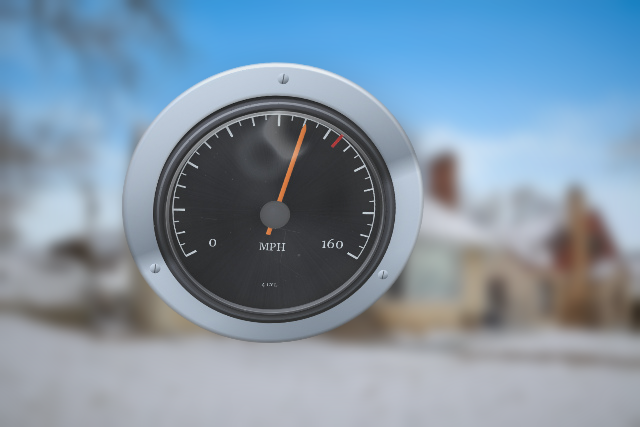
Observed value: 90; mph
